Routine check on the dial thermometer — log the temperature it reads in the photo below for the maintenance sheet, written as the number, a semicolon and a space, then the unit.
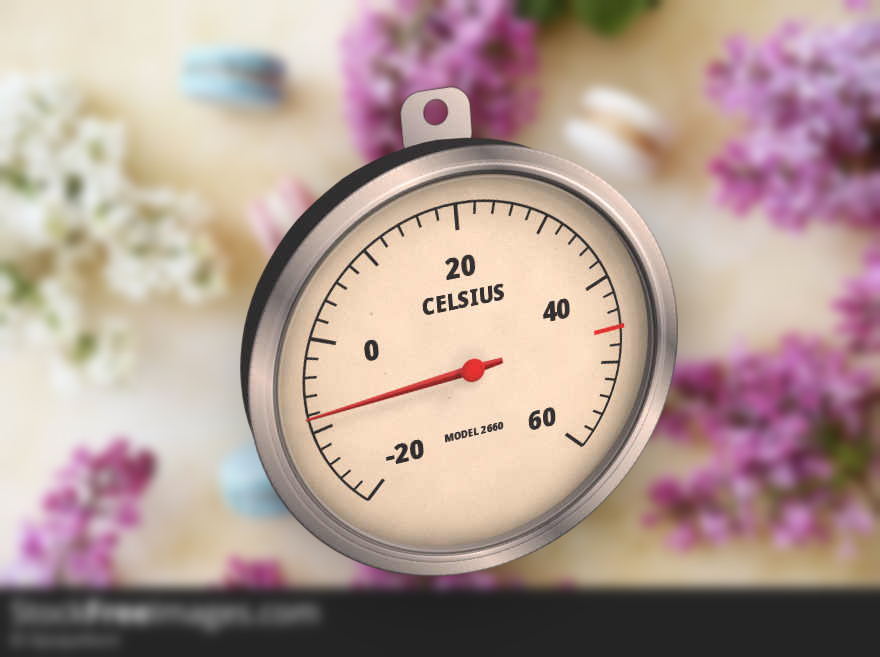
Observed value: -8; °C
